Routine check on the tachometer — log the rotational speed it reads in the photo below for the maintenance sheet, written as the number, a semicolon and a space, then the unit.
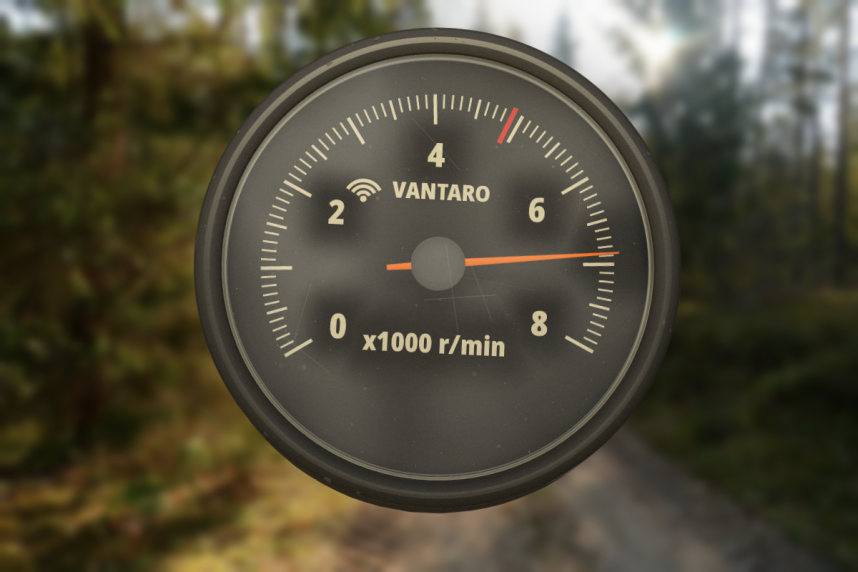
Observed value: 6900; rpm
